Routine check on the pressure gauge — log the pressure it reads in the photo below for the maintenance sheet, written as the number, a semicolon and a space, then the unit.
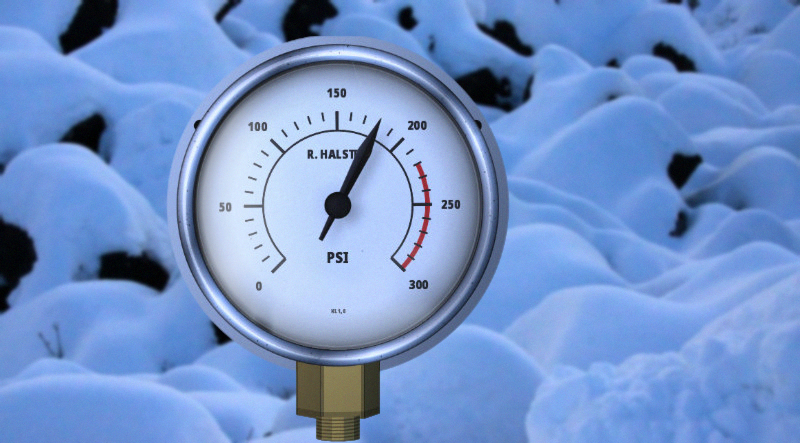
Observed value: 180; psi
